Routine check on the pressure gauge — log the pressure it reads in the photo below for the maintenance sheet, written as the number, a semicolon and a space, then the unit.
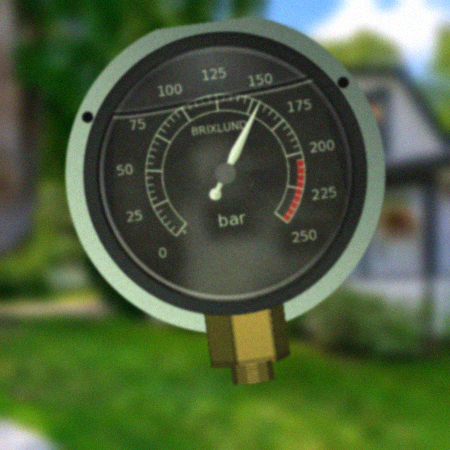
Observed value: 155; bar
